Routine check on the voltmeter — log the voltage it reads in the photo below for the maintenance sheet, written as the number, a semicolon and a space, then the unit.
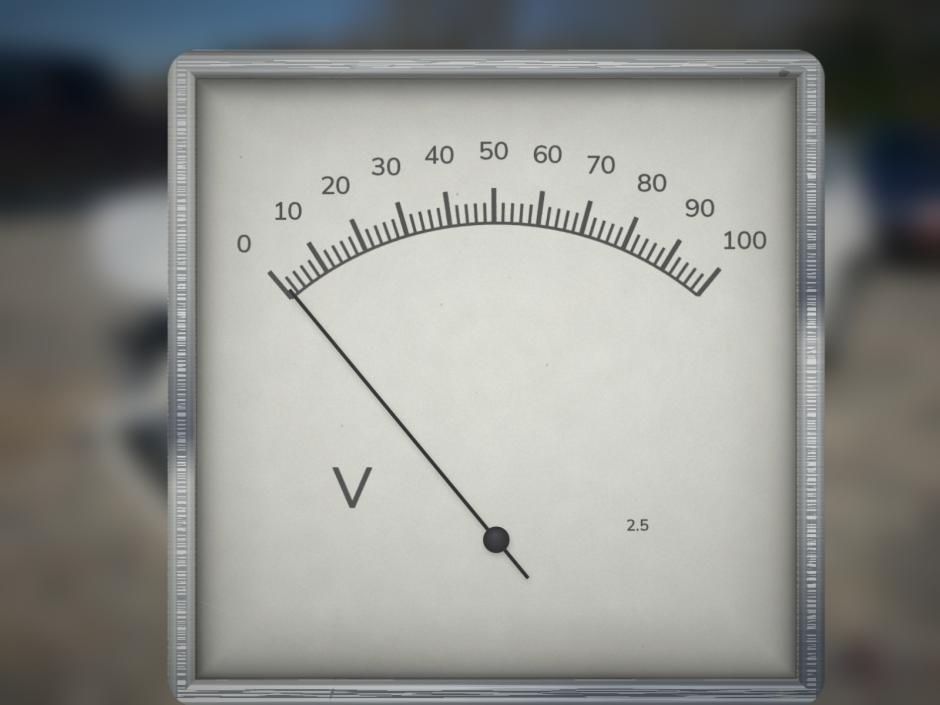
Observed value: 1; V
